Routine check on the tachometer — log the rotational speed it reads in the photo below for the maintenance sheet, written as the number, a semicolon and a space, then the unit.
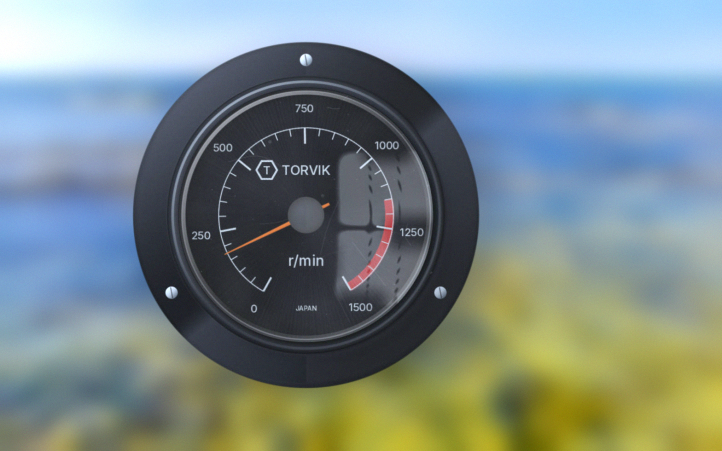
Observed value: 175; rpm
